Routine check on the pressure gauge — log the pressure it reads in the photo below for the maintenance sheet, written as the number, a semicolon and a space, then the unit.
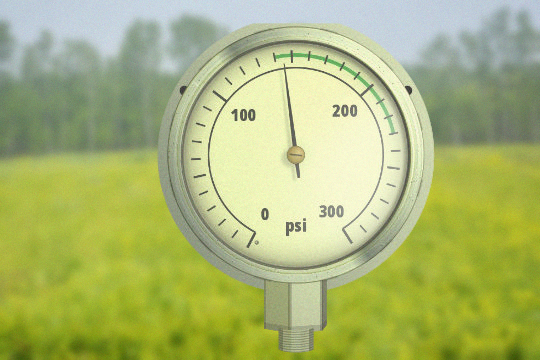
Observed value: 145; psi
